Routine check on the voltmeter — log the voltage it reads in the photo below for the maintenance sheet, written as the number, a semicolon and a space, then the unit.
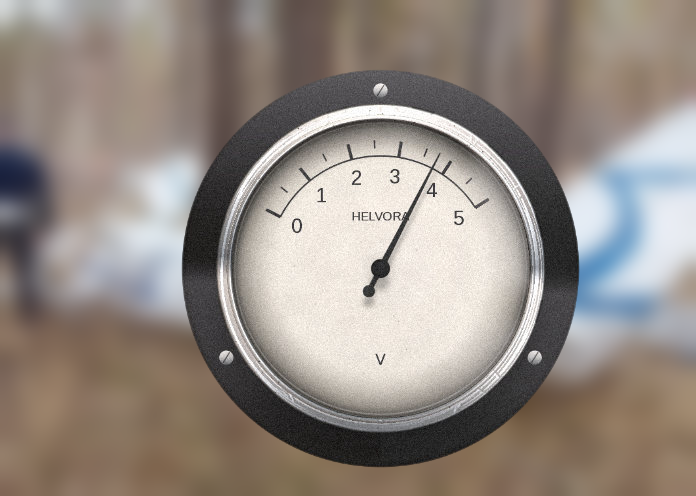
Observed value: 3.75; V
